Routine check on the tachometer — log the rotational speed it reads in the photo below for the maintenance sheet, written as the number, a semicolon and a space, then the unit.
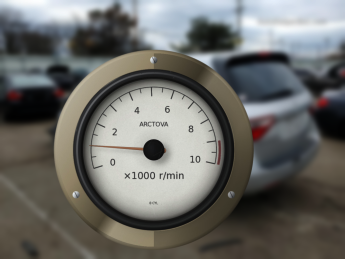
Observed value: 1000; rpm
